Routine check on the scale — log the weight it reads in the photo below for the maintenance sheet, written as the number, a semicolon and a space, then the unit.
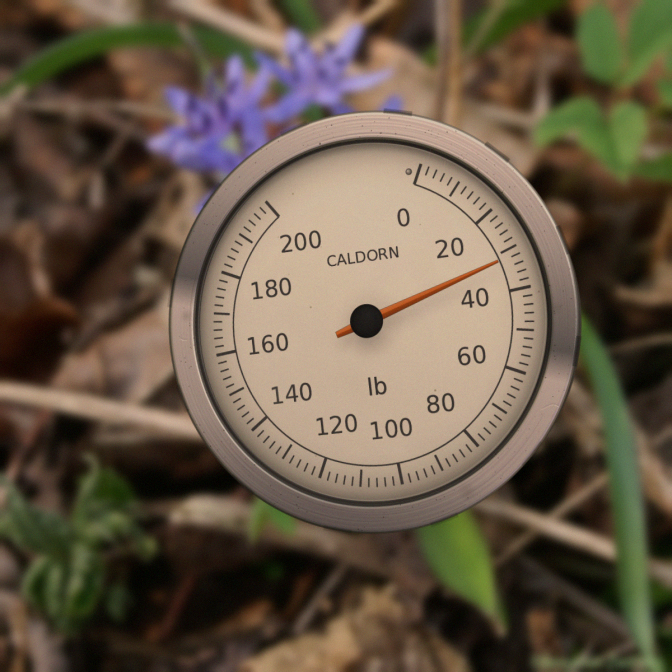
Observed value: 32; lb
